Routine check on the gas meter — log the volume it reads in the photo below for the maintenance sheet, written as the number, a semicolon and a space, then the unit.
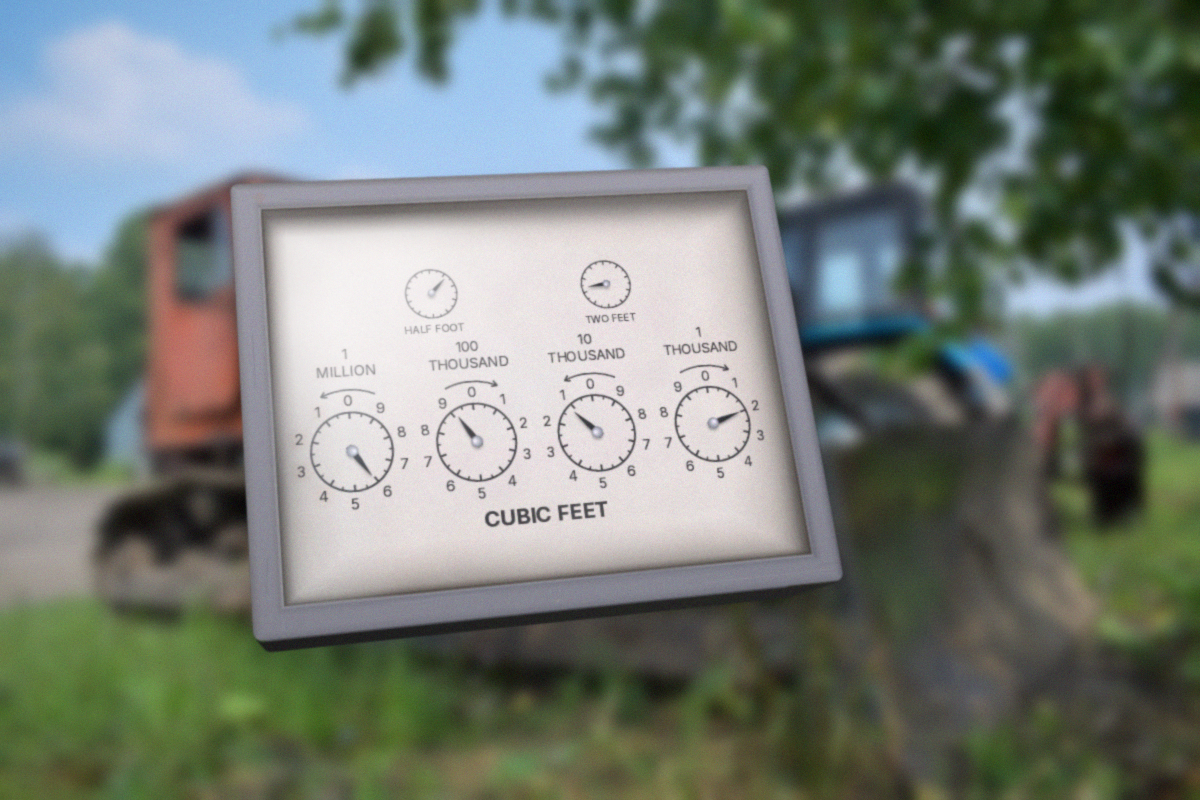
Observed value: 591200; ft³
